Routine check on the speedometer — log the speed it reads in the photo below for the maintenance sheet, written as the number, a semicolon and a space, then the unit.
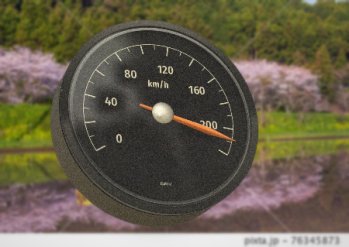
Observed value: 210; km/h
